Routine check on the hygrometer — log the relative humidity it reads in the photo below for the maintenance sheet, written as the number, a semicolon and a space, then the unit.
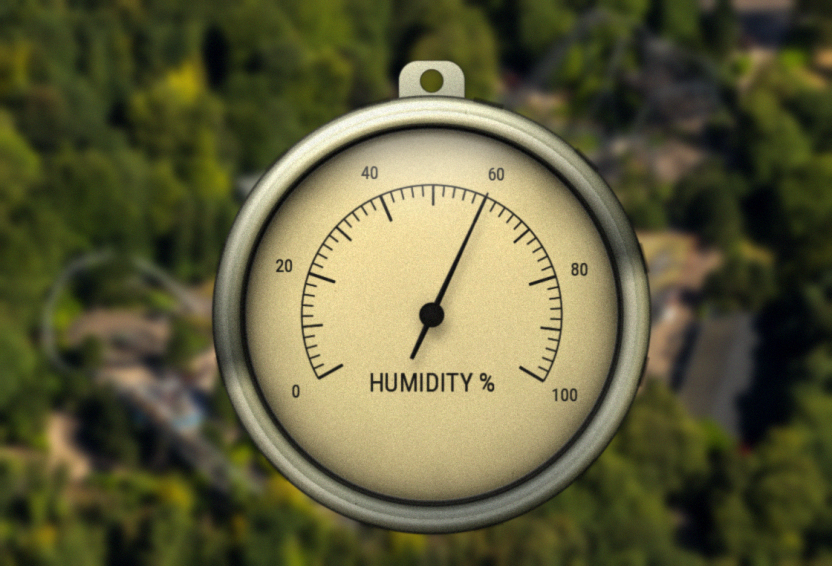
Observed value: 60; %
